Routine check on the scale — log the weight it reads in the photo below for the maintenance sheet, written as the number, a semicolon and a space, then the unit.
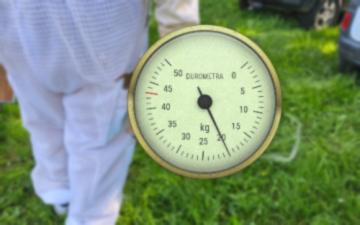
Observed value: 20; kg
